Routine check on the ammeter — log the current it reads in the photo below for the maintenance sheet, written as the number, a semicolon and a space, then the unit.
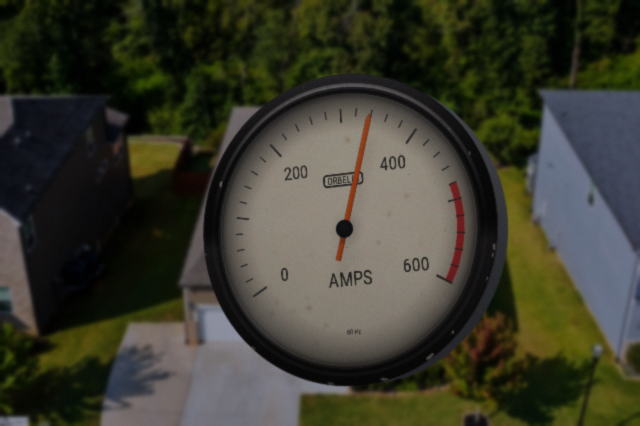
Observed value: 340; A
